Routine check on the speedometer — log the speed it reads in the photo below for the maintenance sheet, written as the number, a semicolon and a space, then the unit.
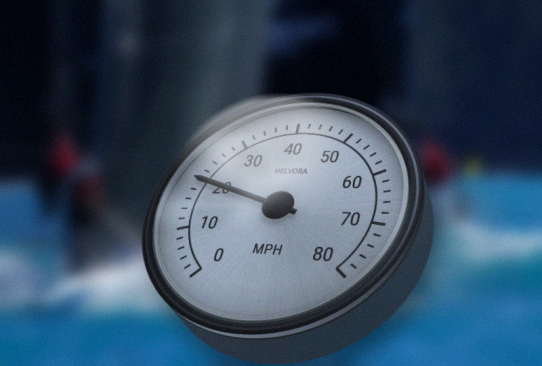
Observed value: 20; mph
